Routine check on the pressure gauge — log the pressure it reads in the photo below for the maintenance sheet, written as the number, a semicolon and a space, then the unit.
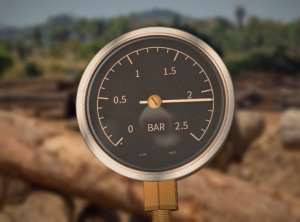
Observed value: 2.1; bar
